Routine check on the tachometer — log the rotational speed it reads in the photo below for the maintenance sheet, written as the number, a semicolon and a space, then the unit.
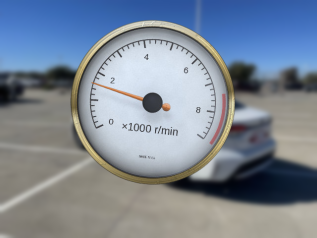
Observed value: 1600; rpm
